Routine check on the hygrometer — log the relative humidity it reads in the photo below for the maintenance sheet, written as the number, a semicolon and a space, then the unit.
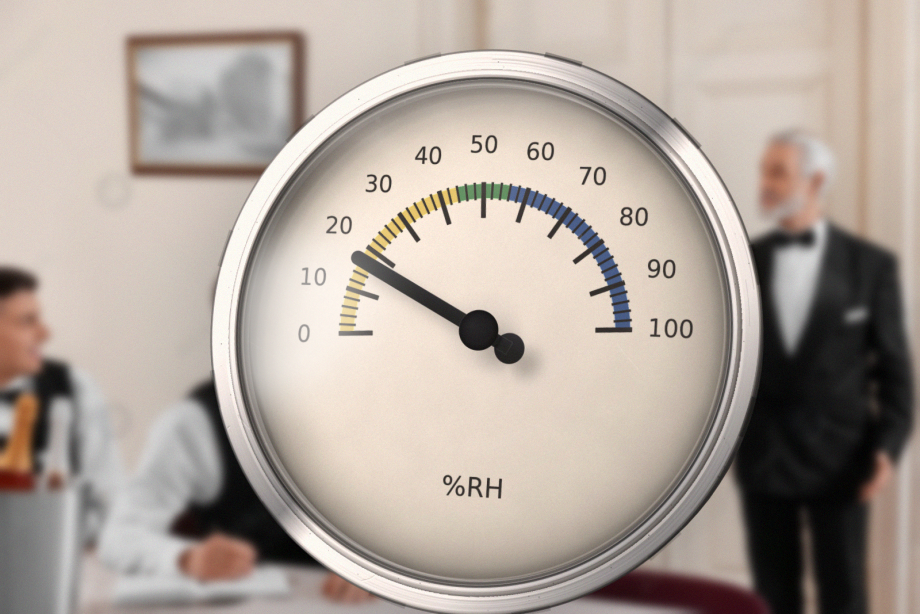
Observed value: 17; %
